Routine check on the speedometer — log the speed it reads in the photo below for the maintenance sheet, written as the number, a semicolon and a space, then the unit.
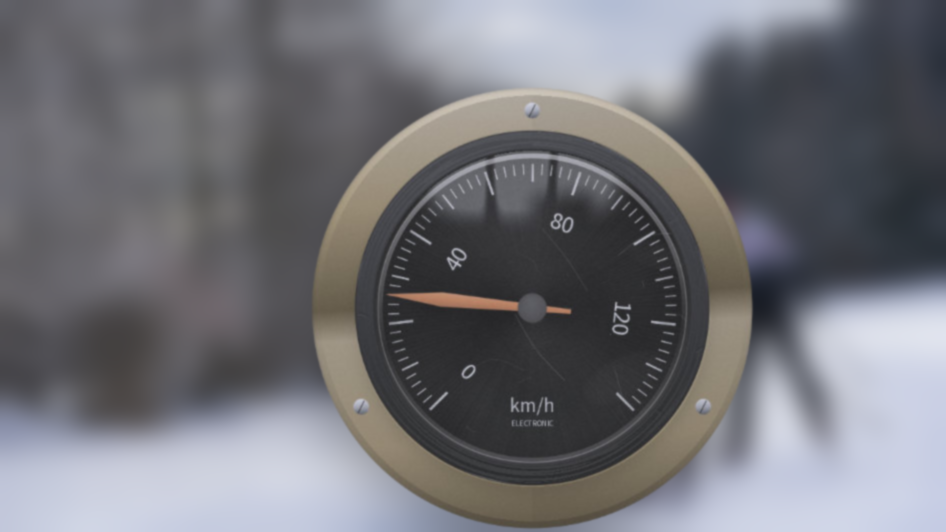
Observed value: 26; km/h
